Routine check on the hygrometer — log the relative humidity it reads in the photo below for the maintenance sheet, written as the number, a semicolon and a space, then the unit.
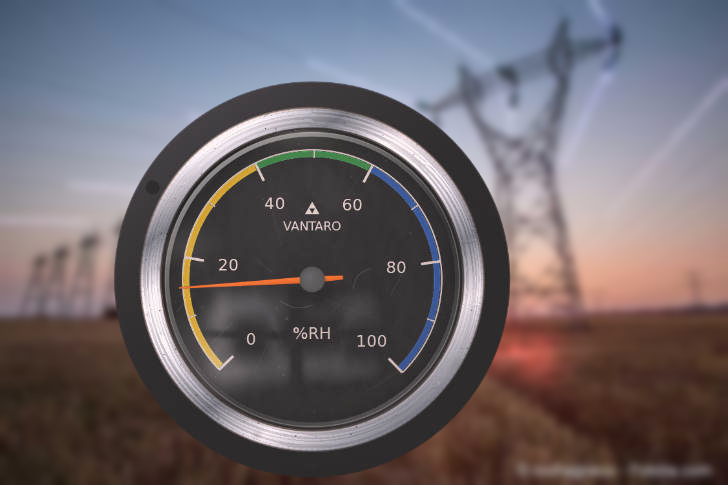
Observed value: 15; %
